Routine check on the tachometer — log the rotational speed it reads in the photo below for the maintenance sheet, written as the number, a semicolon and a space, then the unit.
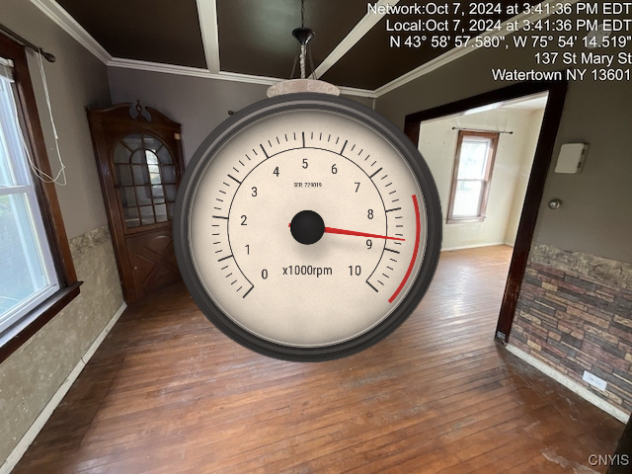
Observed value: 8700; rpm
